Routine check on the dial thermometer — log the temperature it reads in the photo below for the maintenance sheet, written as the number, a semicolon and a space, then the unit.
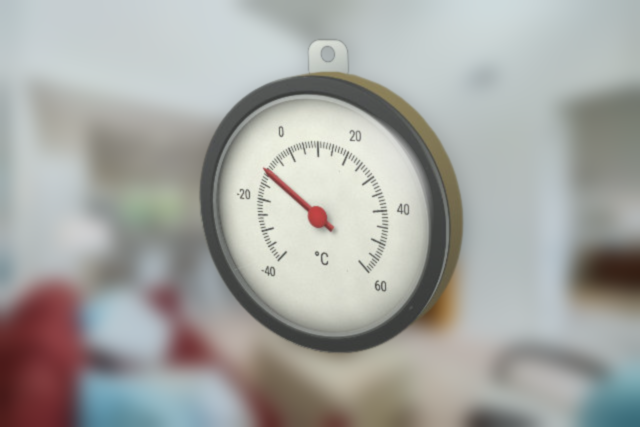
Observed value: -10; °C
